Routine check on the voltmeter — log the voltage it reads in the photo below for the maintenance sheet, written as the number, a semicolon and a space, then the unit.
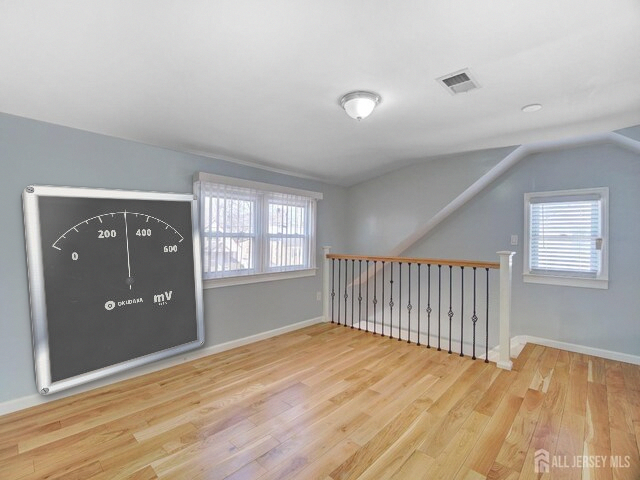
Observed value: 300; mV
